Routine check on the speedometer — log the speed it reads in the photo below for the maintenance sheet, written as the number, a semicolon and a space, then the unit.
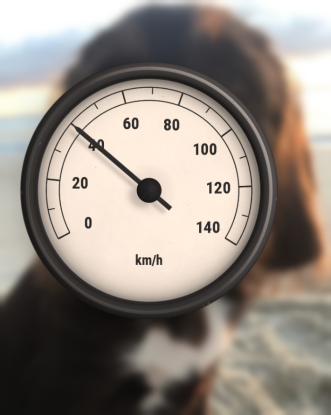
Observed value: 40; km/h
